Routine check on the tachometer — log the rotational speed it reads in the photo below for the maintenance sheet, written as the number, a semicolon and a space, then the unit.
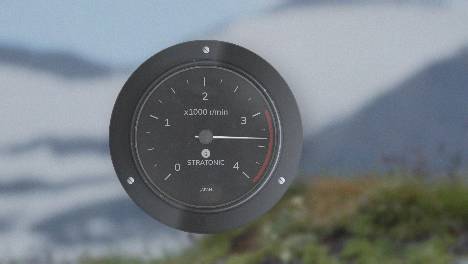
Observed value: 3375; rpm
